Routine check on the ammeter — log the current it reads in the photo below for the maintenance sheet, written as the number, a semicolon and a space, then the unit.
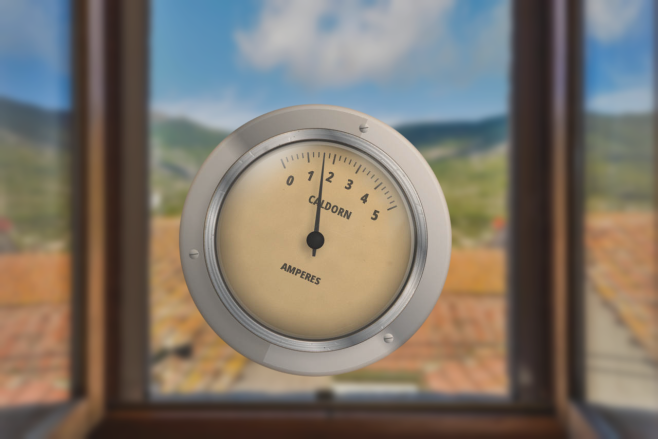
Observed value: 1.6; A
